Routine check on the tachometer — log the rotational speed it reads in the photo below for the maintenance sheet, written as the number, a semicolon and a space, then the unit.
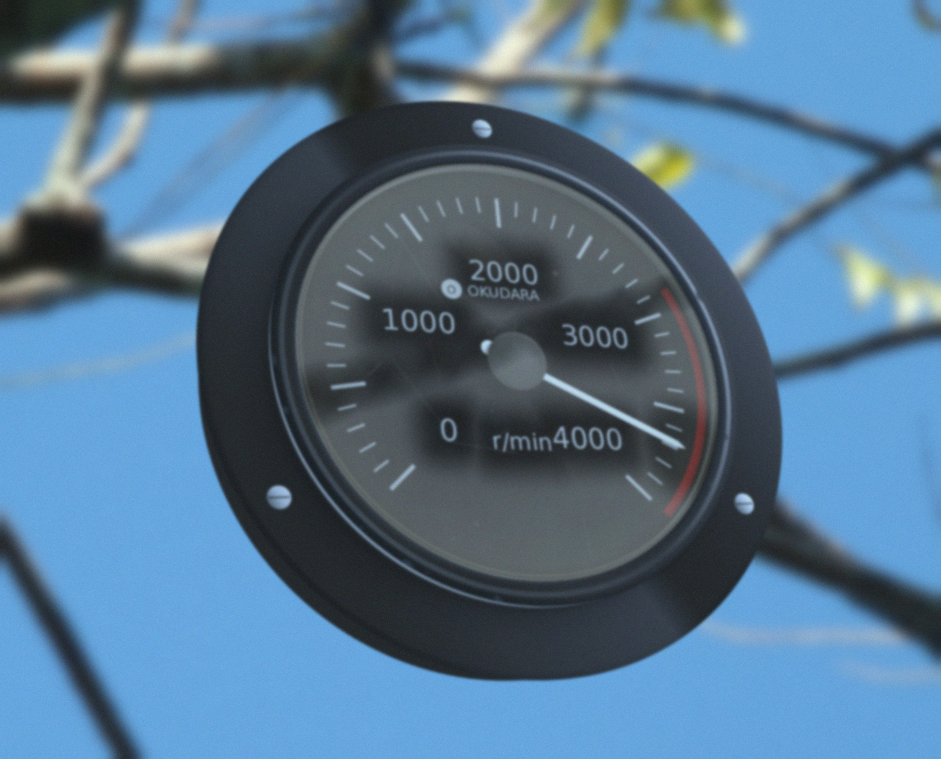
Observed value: 3700; rpm
